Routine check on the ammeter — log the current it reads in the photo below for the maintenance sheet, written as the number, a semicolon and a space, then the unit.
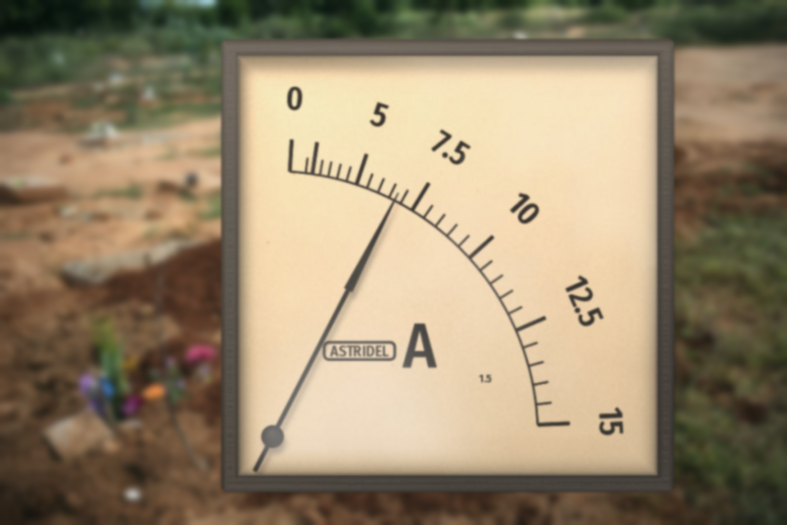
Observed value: 6.75; A
